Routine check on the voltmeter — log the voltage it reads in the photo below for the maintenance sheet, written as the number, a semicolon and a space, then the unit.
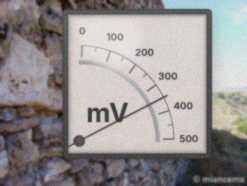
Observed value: 350; mV
